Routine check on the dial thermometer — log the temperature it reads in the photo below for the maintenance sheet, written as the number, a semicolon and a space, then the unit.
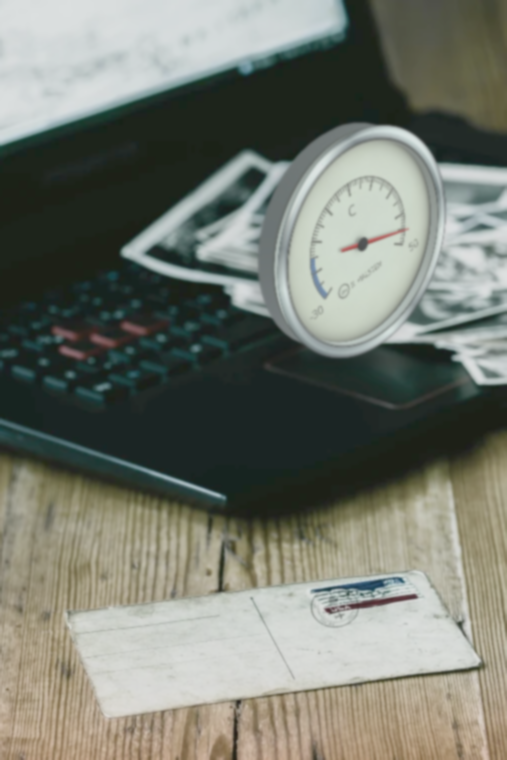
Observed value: 45; °C
